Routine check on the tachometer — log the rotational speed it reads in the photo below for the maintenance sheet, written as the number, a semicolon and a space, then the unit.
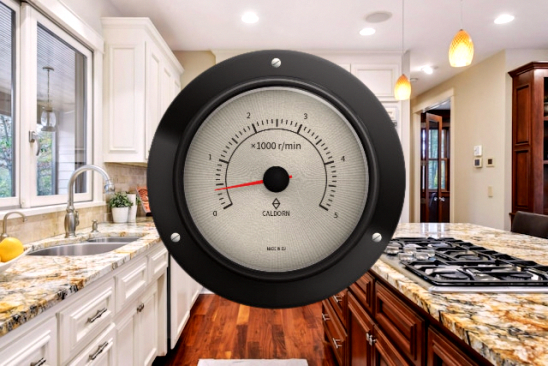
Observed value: 400; rpm
